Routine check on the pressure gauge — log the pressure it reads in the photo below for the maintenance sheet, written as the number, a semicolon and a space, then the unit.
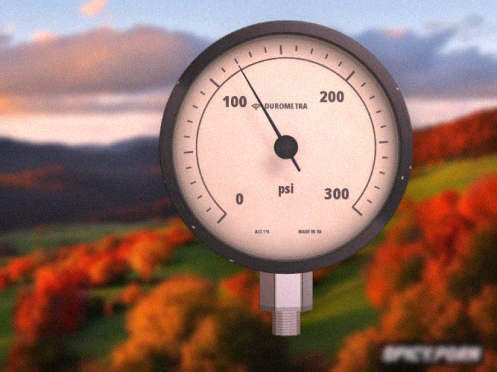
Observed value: 120; psi
